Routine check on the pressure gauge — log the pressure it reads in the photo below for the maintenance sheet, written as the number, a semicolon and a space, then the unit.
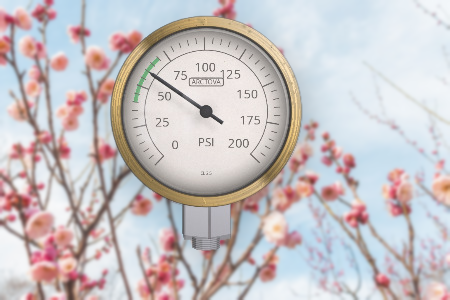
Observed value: 60; psi
